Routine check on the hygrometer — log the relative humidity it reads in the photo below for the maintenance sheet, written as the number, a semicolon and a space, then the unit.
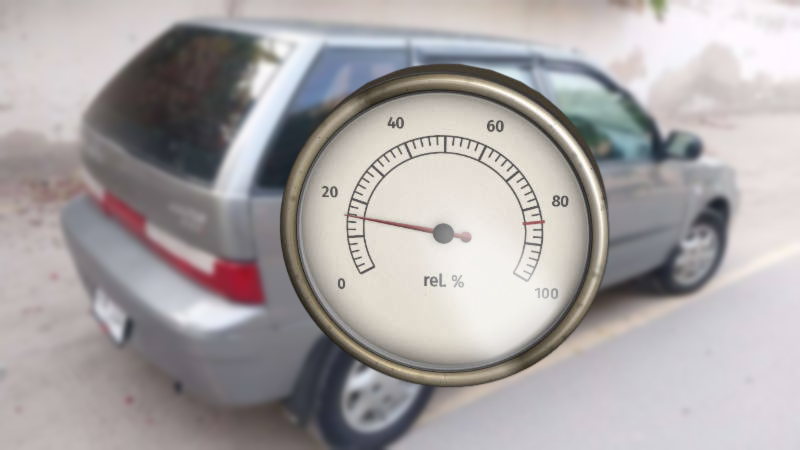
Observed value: 16; %
